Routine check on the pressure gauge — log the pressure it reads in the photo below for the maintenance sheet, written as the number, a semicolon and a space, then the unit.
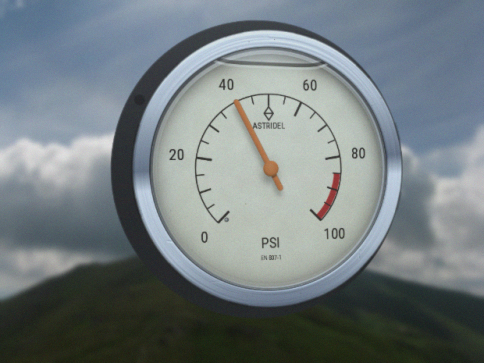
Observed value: 40; psi
